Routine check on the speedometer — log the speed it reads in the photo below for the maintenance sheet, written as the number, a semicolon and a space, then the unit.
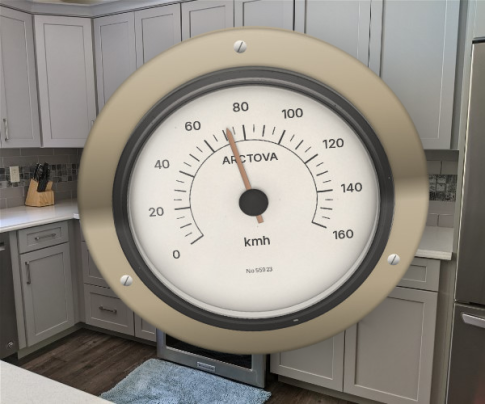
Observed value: 72.5; km/h
